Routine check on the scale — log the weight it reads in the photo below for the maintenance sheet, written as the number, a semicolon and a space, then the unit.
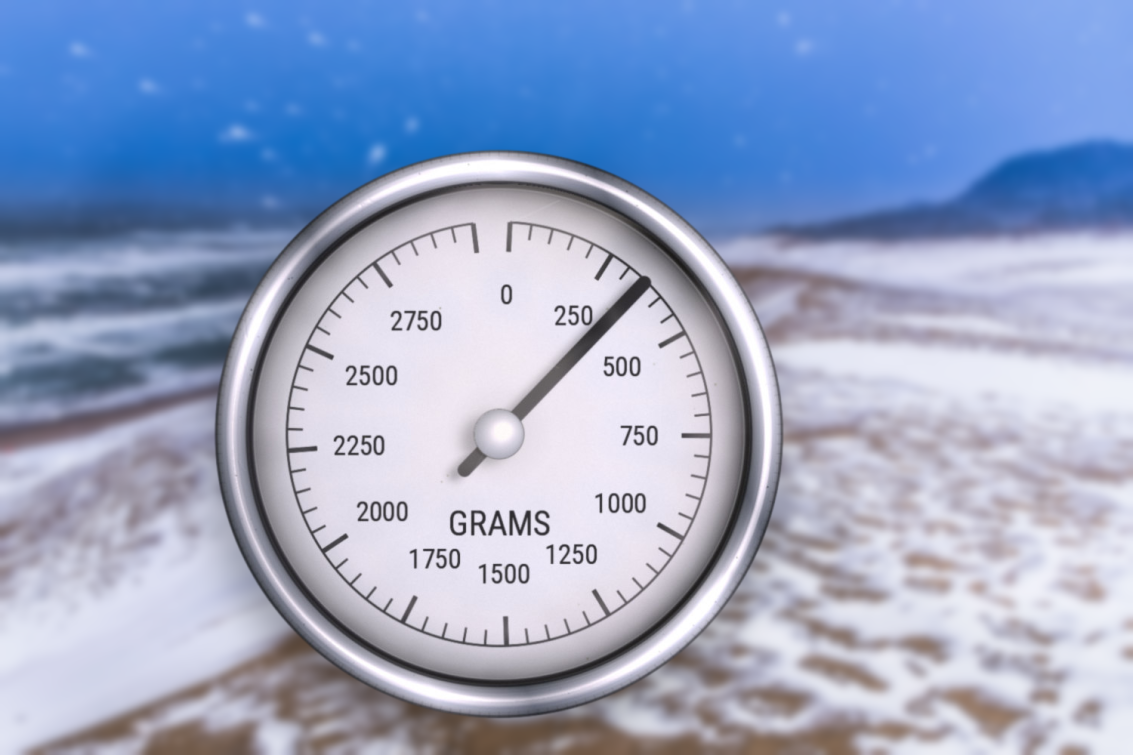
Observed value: 350; g
